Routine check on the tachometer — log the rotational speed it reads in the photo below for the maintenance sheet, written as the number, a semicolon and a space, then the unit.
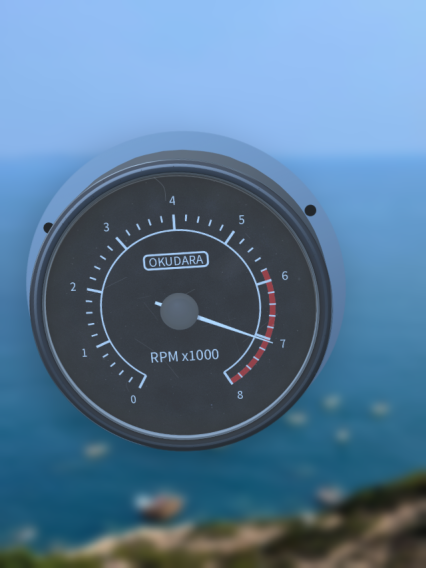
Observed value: 7000; rpm
